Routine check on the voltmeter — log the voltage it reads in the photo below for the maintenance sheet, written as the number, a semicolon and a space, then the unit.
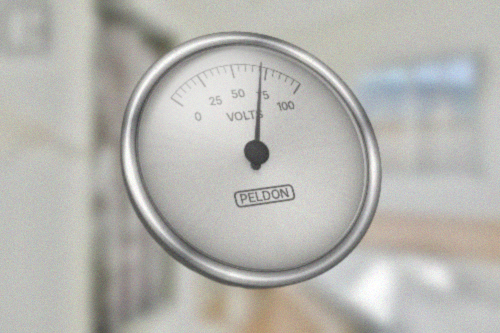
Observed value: 70; V
